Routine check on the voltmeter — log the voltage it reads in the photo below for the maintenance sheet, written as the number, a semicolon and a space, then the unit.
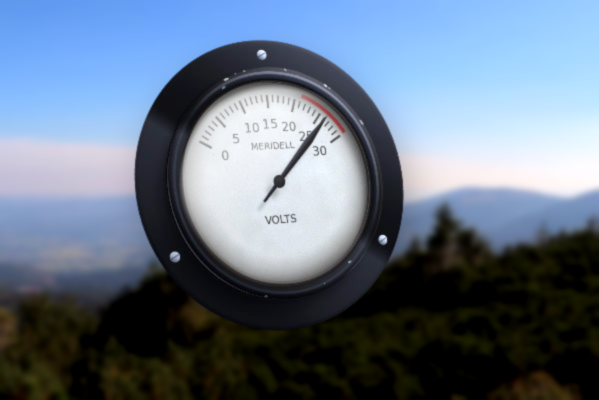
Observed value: 26; V
